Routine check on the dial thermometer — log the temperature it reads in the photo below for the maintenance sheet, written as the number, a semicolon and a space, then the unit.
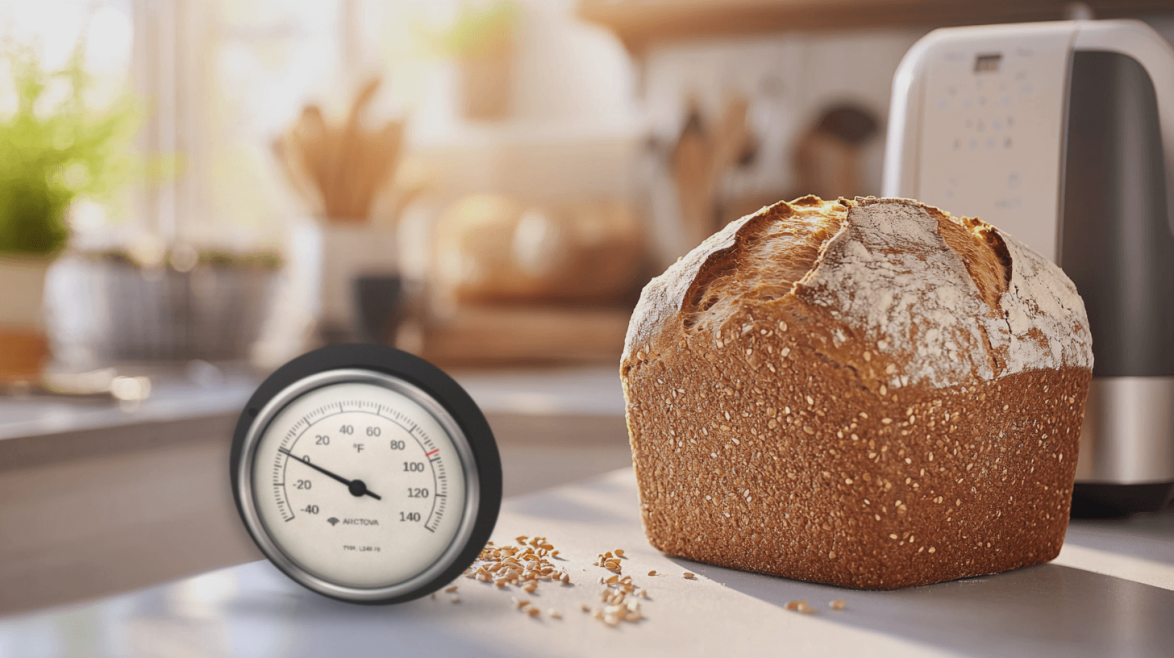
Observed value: 0; °F
